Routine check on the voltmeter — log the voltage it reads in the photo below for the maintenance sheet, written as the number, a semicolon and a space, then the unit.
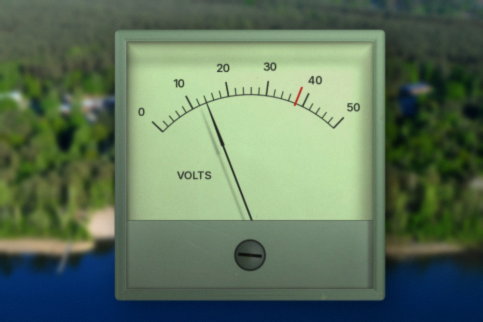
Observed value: 14; V
